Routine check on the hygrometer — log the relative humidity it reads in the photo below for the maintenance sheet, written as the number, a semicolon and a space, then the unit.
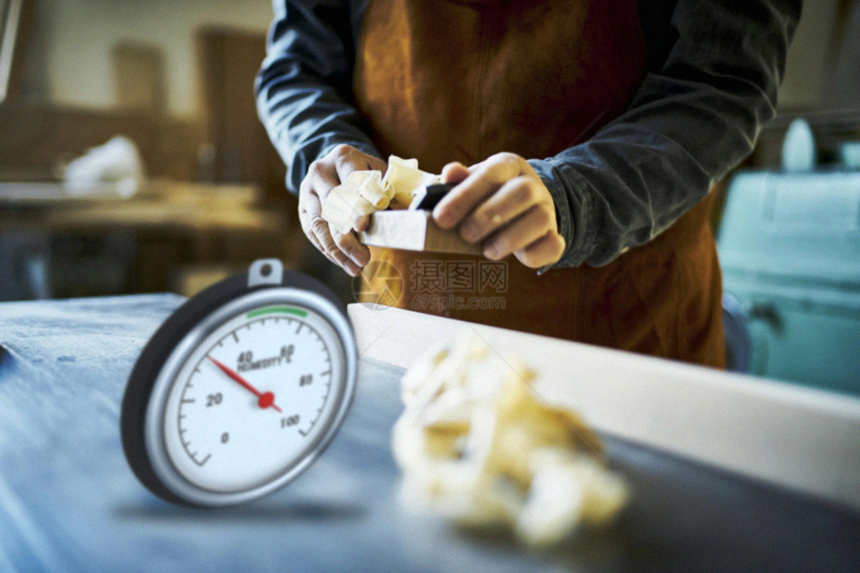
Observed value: 32; %
